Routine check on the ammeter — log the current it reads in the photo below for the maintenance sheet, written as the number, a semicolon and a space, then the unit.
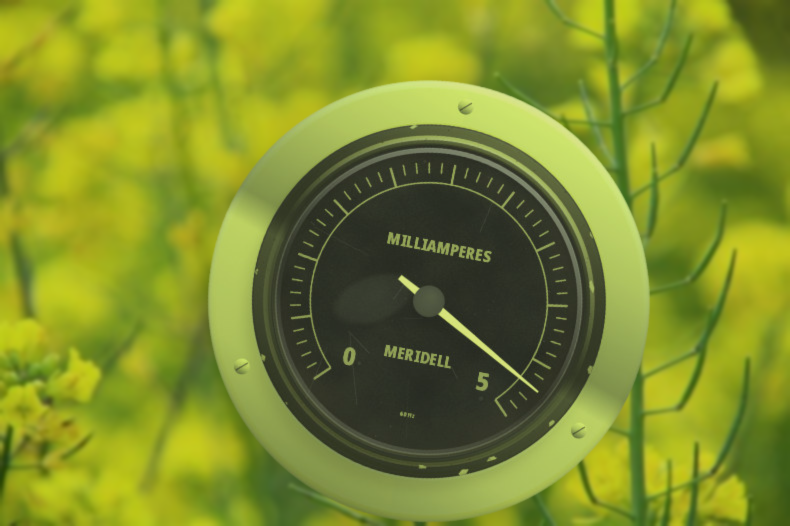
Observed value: 4.7; mA
